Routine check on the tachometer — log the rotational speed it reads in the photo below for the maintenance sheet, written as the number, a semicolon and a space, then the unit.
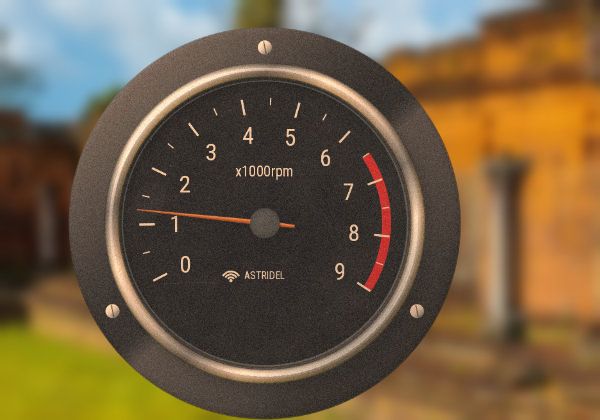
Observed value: 1250; rpm
